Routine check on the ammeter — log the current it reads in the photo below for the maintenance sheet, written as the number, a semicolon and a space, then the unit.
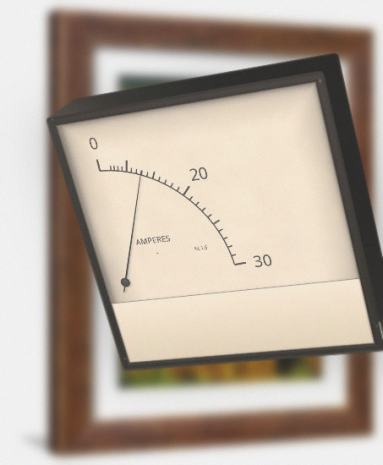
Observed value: 13; A
